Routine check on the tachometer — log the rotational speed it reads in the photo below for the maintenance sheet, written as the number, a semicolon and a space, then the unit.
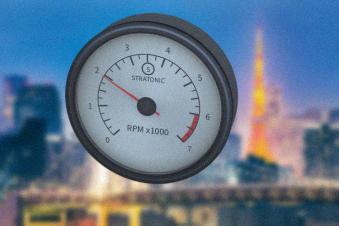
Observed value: 2000; rpm
